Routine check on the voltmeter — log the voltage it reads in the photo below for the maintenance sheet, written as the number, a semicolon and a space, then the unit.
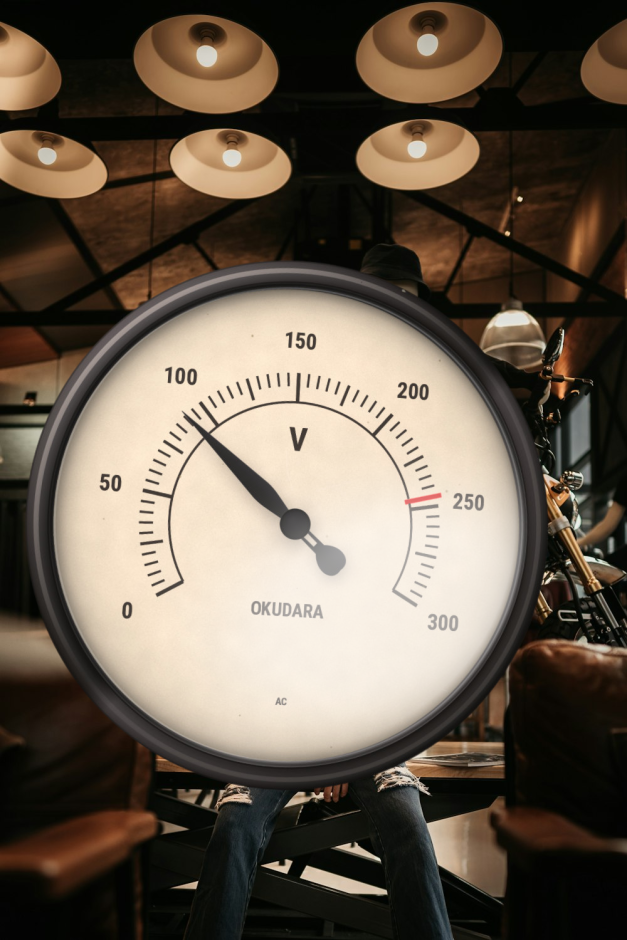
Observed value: 90; V
